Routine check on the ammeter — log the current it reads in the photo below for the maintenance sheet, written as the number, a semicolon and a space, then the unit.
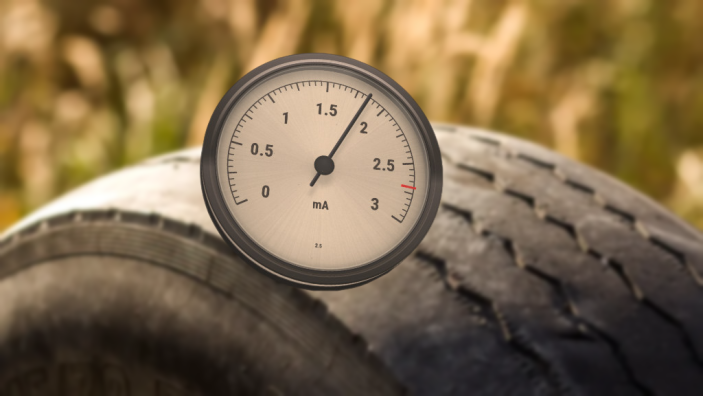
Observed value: 1.85; mA
